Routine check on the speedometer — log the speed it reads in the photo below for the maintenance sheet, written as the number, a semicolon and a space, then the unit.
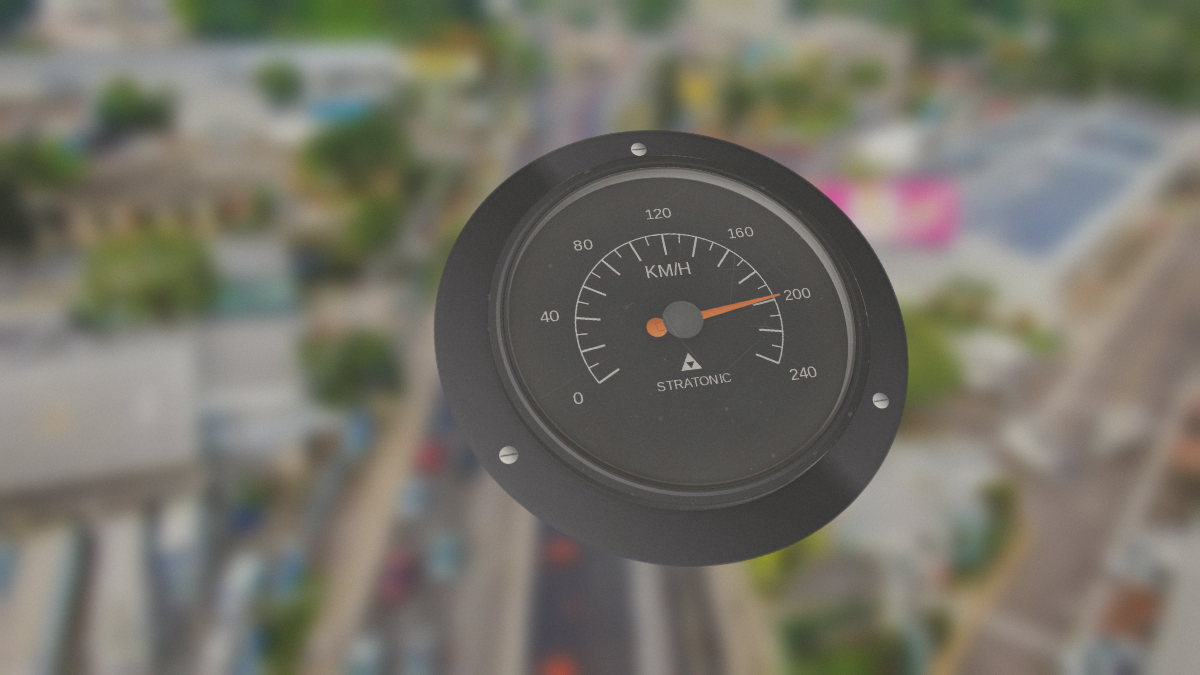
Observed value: 200; km/h
